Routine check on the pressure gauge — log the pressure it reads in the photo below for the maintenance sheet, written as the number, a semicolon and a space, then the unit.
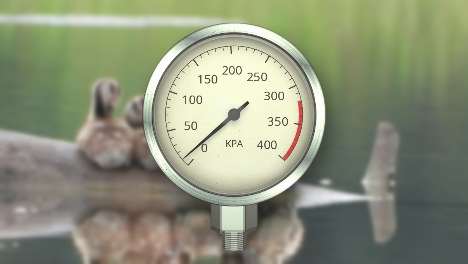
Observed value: 10; kPa
